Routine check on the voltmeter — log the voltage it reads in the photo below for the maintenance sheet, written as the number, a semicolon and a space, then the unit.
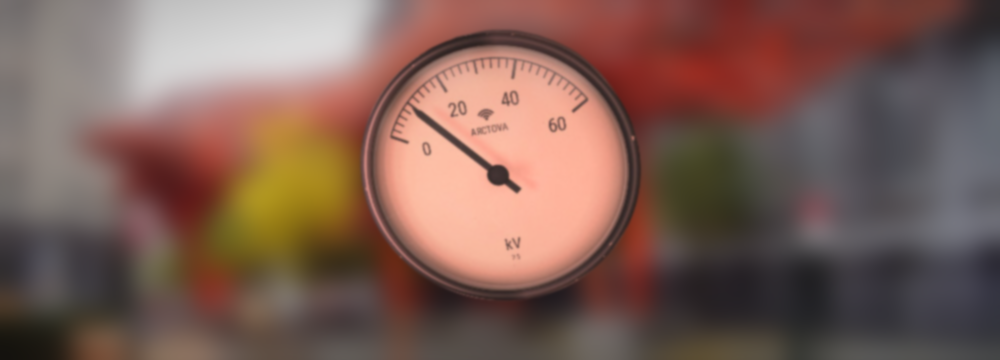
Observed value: 10; kV
